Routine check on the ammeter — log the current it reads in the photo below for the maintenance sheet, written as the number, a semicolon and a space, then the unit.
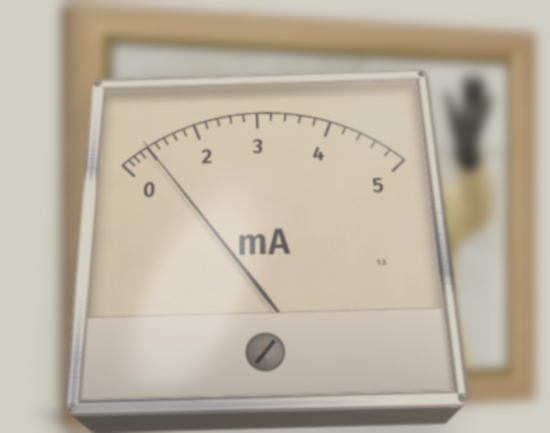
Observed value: 1; mA
